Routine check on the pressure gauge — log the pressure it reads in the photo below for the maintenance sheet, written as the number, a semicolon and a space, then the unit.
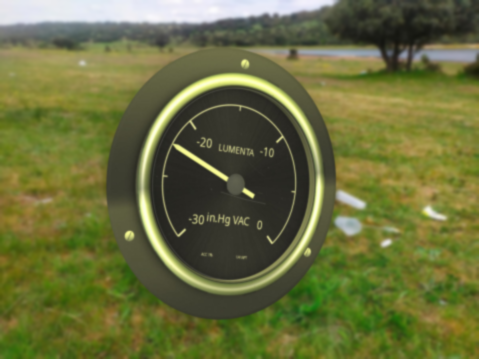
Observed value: -22.5; inHg
